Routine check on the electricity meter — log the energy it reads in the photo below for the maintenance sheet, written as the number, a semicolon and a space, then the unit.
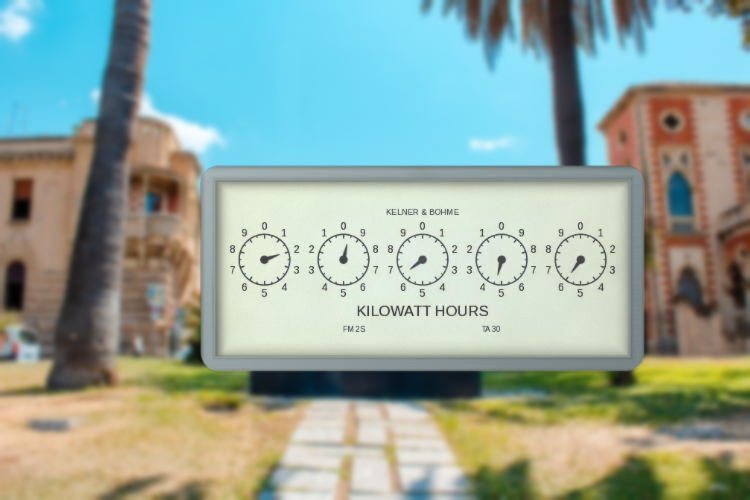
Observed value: 19646; kWh
